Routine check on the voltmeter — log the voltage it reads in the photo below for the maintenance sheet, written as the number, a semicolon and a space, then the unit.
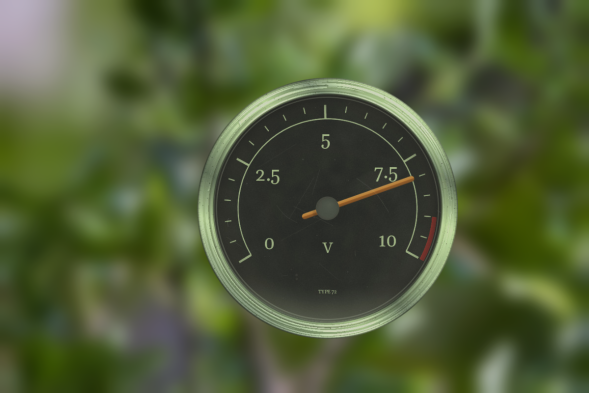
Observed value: 8; V
